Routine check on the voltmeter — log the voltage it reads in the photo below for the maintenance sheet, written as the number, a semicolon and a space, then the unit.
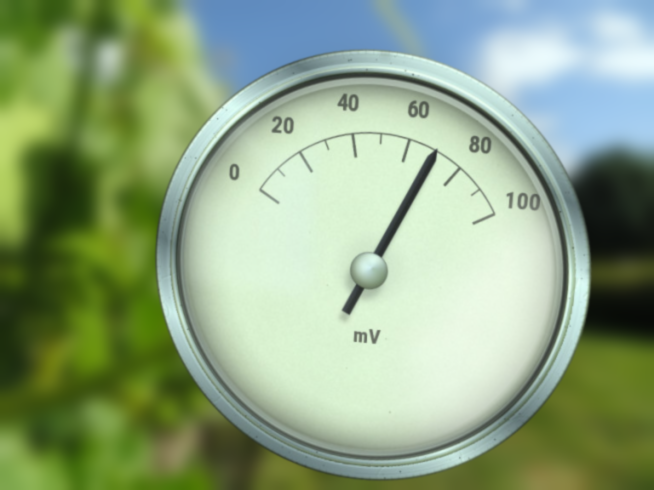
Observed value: 70; mV
